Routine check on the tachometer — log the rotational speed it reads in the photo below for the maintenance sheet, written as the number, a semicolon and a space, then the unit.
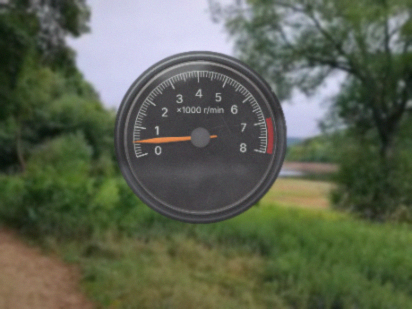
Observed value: 500; rpm
